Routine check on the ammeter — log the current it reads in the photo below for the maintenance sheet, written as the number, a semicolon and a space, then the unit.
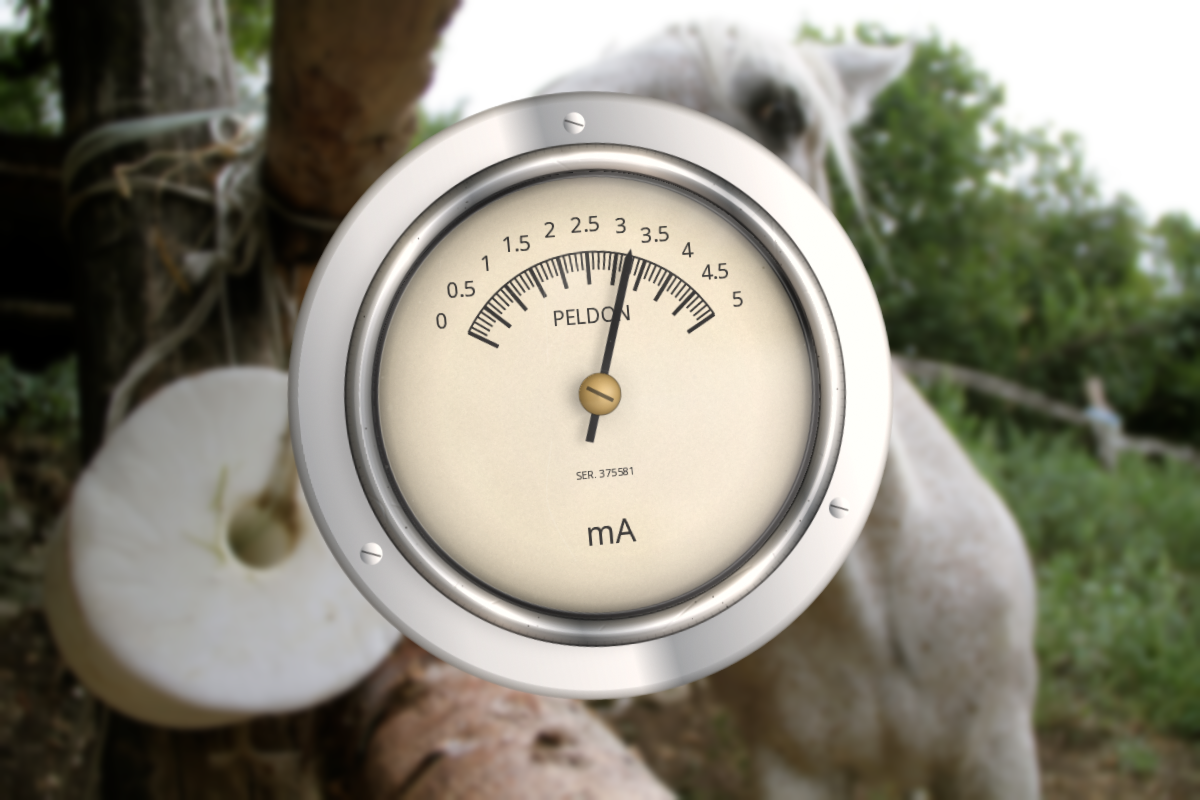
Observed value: 3.2; mA
